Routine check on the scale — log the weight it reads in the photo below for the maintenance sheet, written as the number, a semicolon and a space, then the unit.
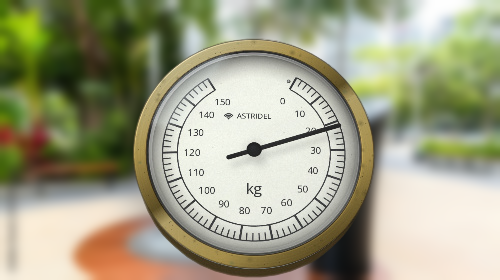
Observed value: 22; kg
